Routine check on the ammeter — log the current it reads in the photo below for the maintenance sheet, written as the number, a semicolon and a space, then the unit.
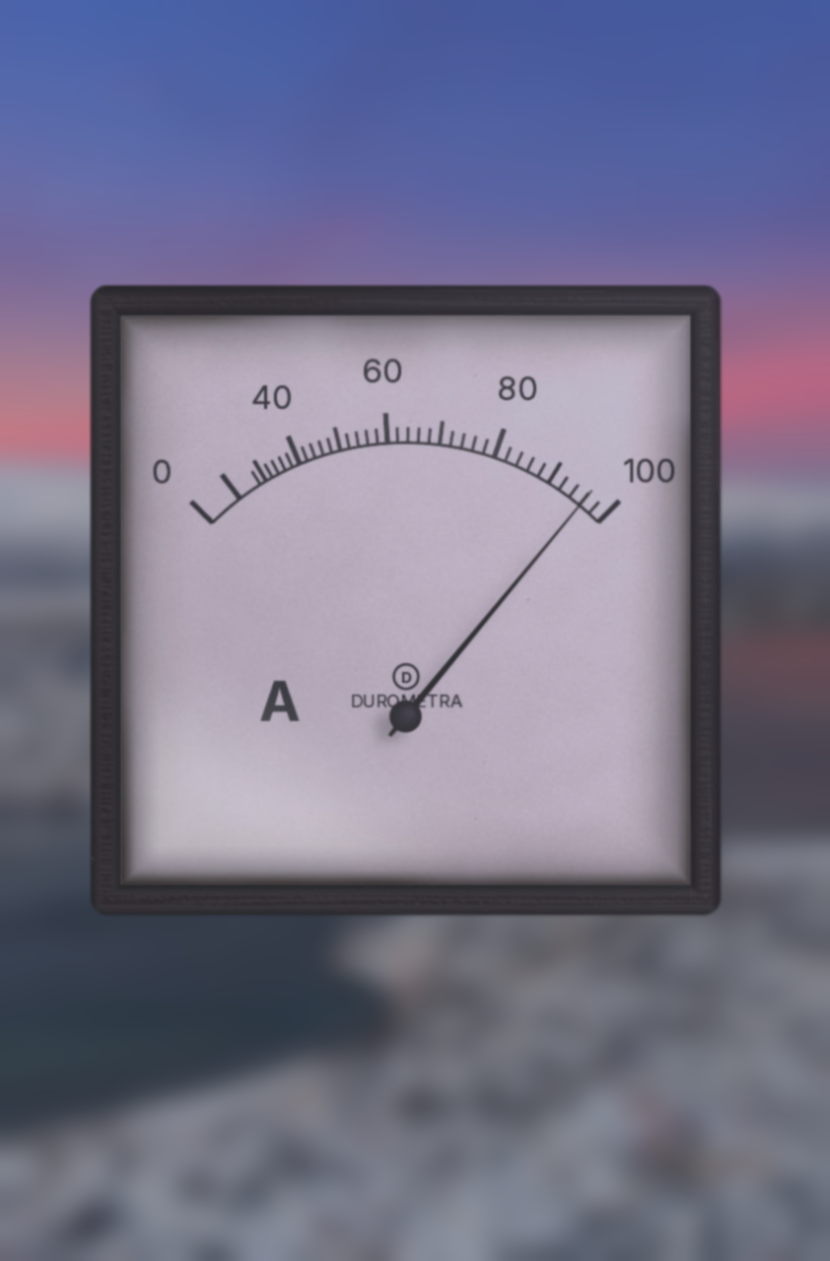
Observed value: 96; A
